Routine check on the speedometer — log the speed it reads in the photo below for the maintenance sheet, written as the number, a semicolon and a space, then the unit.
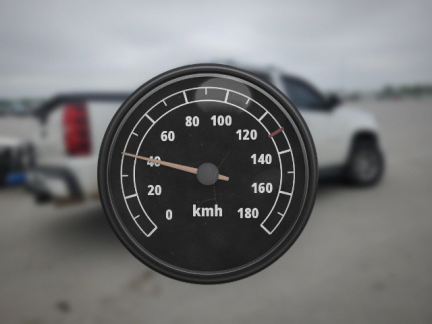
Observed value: 40; km/h
